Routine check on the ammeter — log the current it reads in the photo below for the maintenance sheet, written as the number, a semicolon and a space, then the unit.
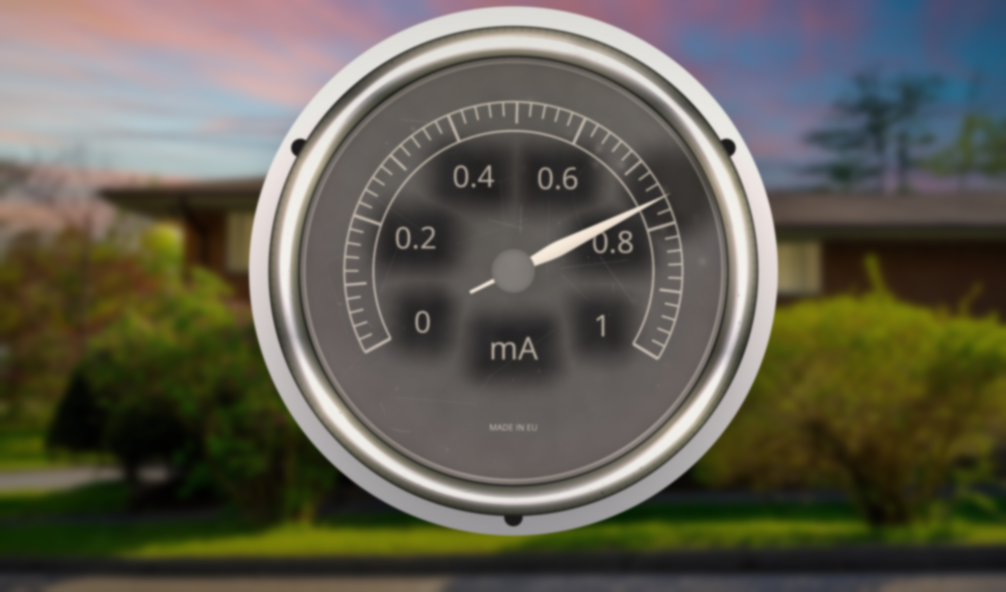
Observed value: 0.76; mA
